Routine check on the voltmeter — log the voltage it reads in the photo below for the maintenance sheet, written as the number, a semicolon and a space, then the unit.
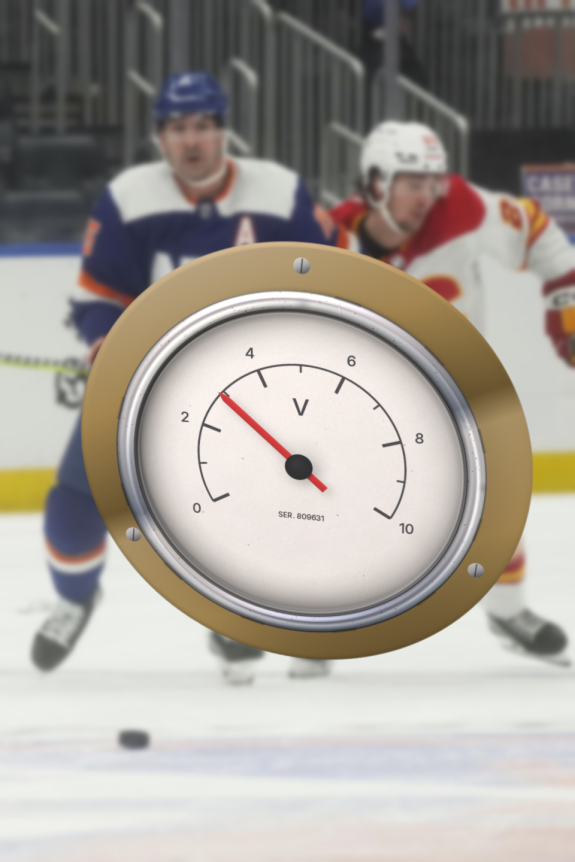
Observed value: 3; V
